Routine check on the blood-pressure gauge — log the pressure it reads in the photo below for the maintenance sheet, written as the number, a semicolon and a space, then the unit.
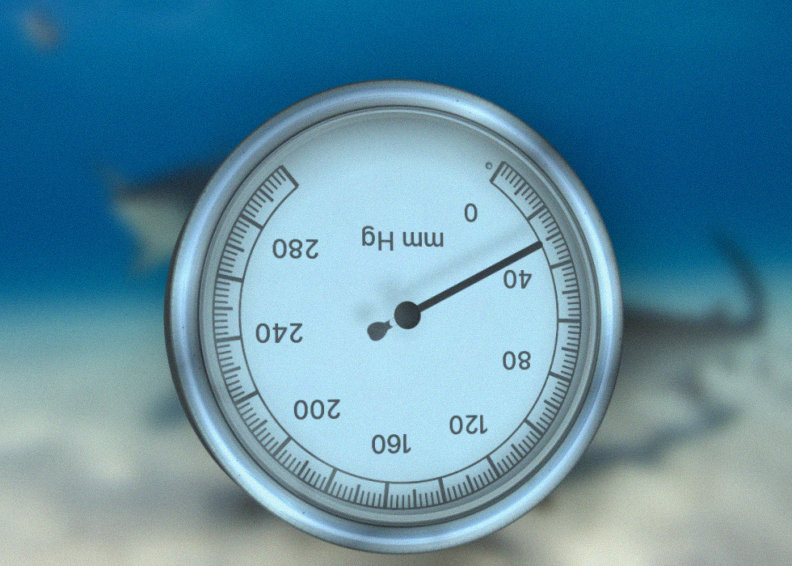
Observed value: 30; mmHg
